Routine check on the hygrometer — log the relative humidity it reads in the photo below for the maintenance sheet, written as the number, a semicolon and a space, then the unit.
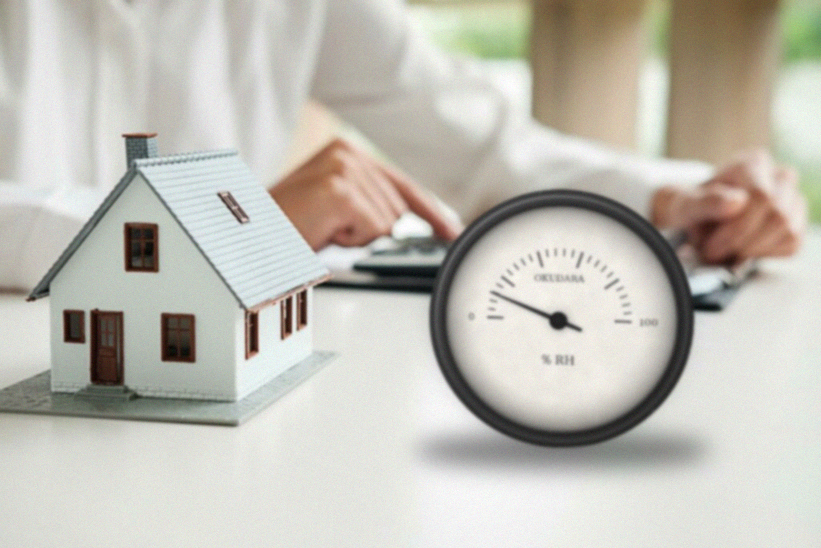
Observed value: 12; %
